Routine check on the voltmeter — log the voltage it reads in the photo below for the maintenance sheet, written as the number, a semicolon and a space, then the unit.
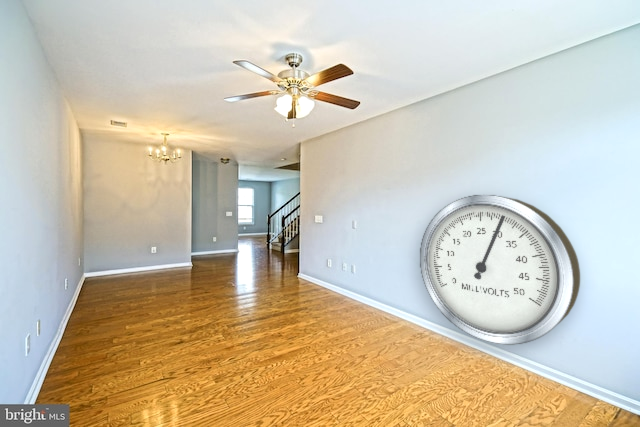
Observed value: 30; mV
